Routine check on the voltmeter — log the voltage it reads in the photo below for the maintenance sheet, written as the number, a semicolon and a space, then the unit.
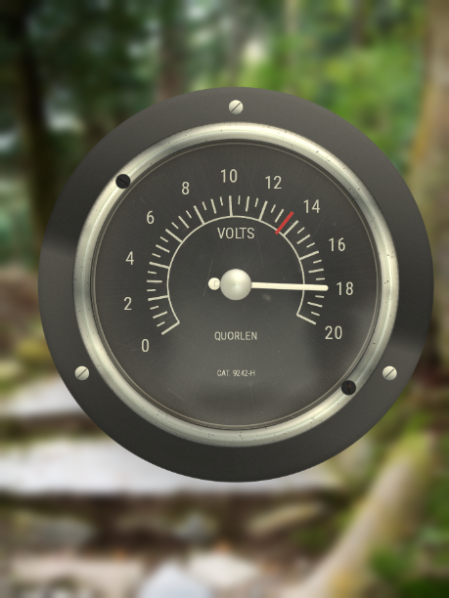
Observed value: 18; V
